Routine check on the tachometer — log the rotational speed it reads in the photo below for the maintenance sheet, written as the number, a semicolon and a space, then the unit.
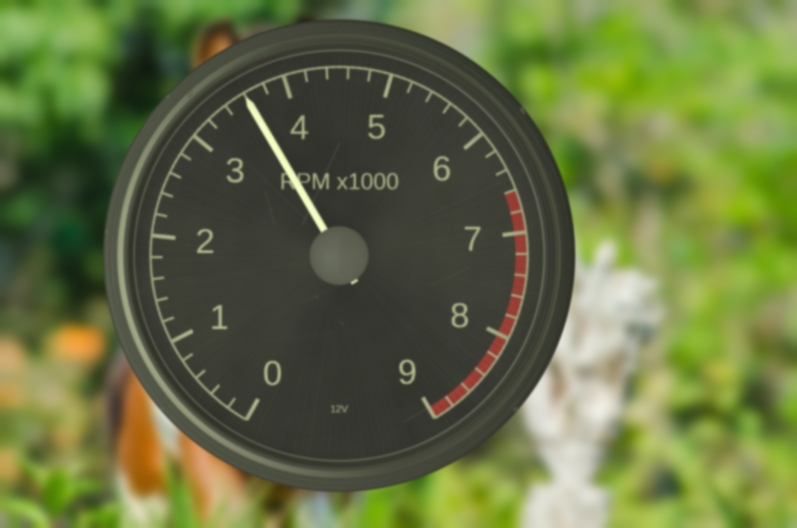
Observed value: 3600; rpm
